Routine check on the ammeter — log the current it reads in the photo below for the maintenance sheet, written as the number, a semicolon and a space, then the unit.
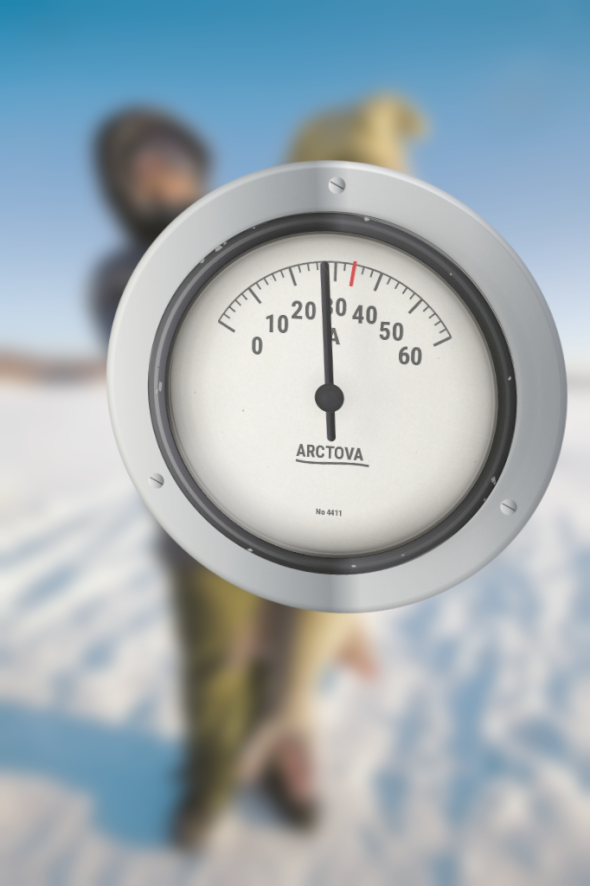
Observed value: 28; A
